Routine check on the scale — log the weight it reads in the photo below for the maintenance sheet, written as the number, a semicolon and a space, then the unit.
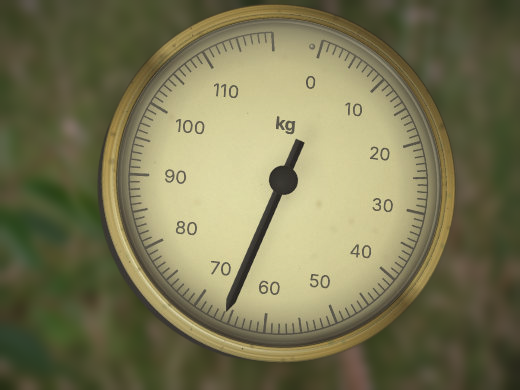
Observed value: 66; kg
